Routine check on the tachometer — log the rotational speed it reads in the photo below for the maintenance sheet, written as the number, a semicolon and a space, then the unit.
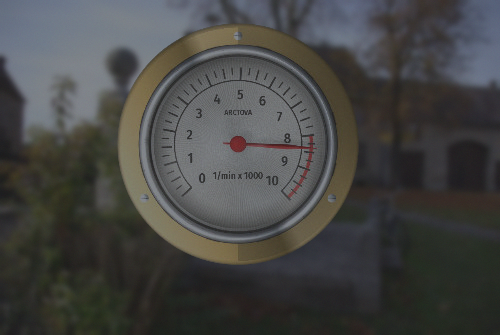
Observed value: 8375; rpm
